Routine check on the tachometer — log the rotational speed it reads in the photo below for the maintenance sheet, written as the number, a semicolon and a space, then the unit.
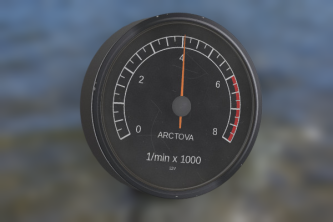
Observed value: 4000; rpm
